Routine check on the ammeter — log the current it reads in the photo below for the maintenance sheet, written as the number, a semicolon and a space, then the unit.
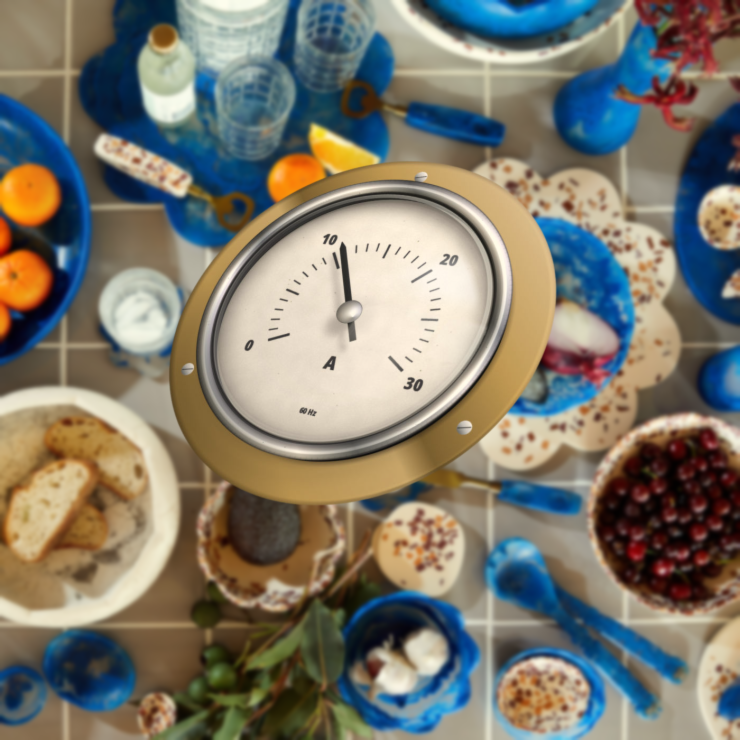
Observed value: 11; A
